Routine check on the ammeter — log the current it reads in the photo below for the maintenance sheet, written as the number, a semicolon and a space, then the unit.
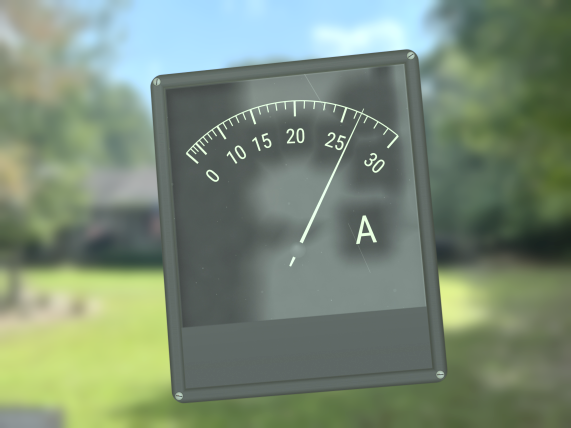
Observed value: 26.5; A
